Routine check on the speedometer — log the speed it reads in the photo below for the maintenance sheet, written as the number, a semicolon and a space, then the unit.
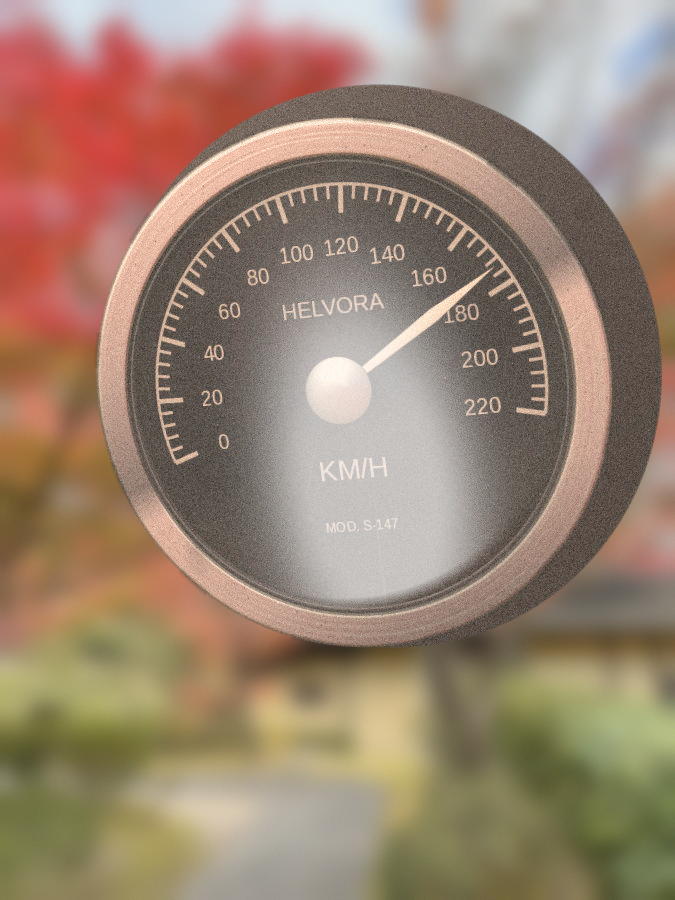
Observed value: 174; km/h
